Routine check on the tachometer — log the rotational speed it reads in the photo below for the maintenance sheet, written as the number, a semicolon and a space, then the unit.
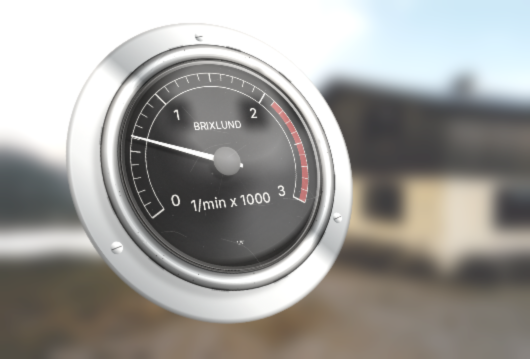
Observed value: 600; rpm
